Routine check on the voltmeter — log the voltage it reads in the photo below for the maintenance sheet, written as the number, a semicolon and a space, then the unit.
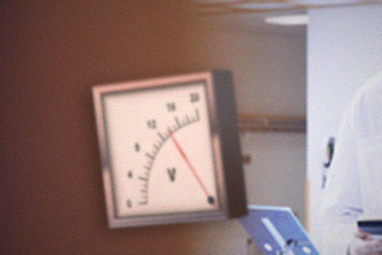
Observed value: 14; V
